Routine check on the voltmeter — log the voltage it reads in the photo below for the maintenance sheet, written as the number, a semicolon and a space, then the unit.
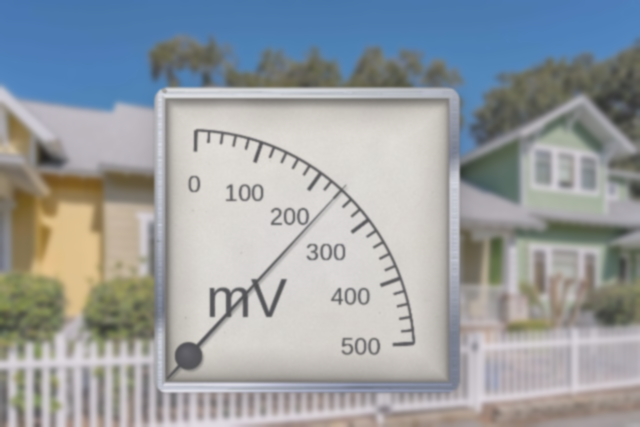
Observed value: 240; mV
